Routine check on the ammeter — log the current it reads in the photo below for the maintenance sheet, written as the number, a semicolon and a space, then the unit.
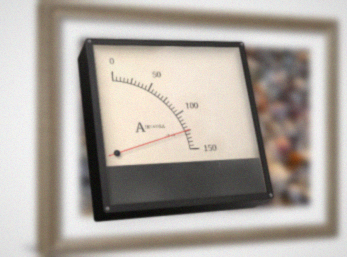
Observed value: 125; A
